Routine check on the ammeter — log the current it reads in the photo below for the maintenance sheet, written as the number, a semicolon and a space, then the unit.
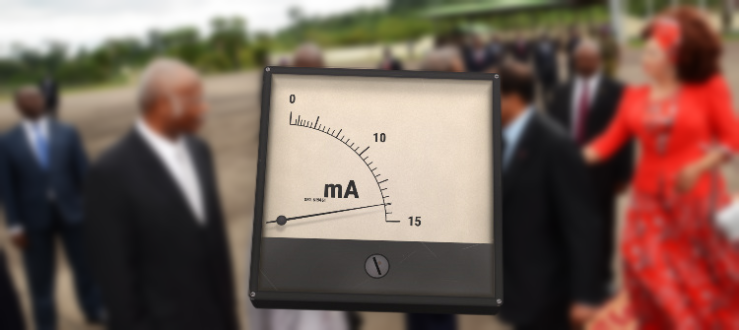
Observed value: 14; mA
